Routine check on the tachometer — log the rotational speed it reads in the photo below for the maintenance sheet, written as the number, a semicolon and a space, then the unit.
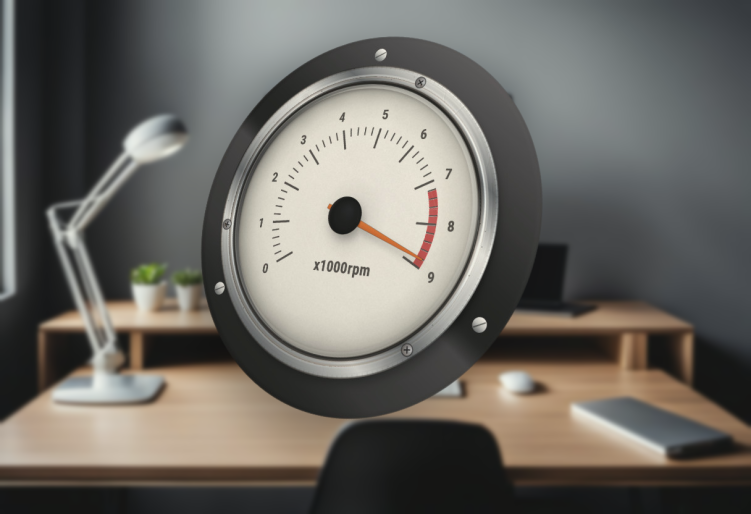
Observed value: 8800; rpm
